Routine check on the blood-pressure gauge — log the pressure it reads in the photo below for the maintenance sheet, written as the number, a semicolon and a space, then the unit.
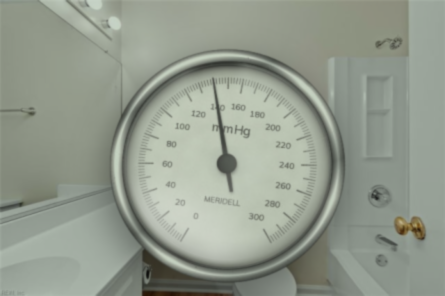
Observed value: 140; mmHg
